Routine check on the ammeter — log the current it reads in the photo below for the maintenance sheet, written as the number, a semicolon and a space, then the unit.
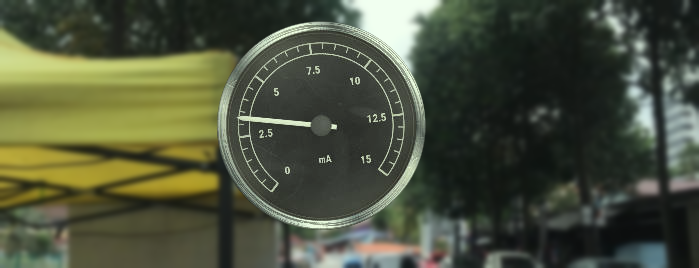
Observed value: 3.25; mA
